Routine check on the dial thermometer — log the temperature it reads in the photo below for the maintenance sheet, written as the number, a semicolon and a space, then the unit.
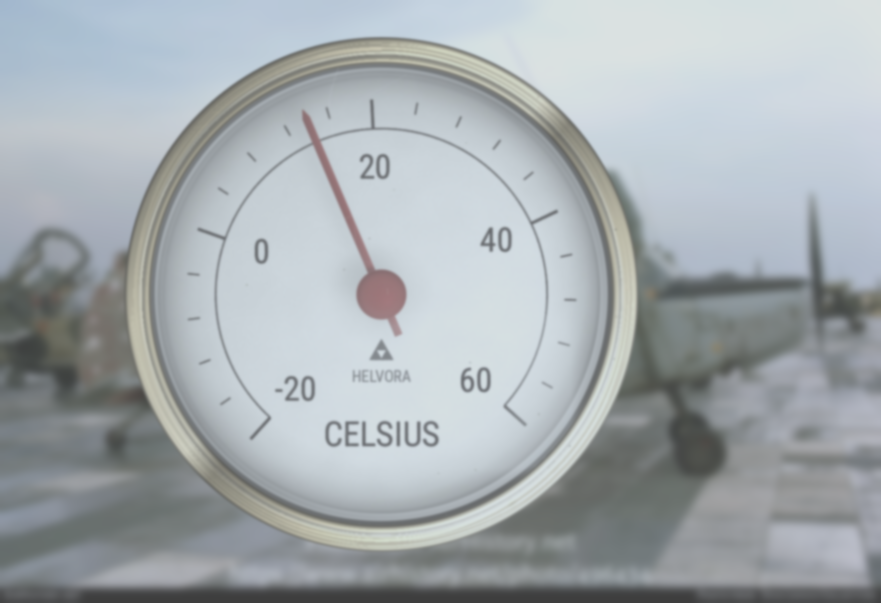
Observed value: 14; °C
